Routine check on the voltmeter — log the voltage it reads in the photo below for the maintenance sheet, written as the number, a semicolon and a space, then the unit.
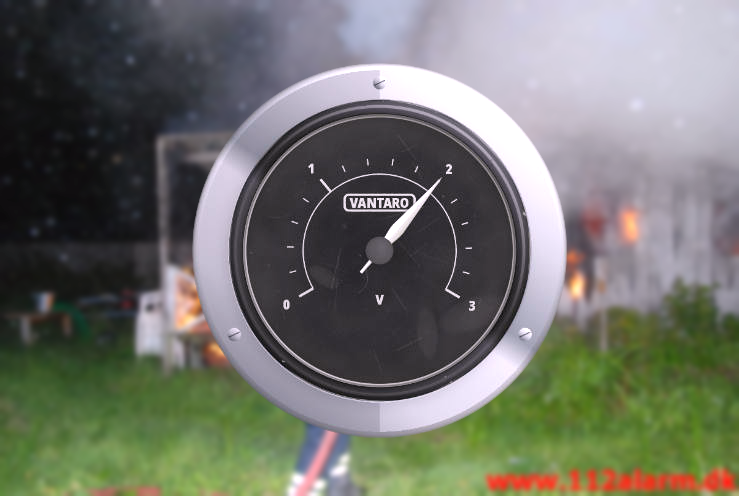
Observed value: 2; V
